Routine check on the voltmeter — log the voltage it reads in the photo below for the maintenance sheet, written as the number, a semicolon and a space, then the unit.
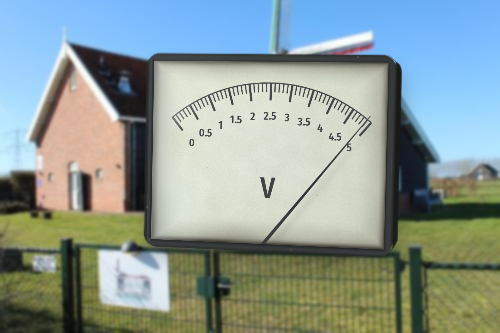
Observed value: 4.9; V
